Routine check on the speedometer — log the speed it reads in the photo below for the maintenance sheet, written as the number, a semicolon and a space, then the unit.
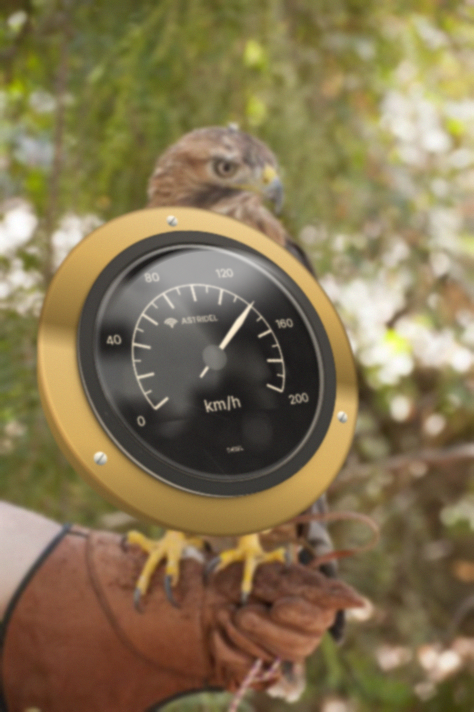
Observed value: 140; km/h
